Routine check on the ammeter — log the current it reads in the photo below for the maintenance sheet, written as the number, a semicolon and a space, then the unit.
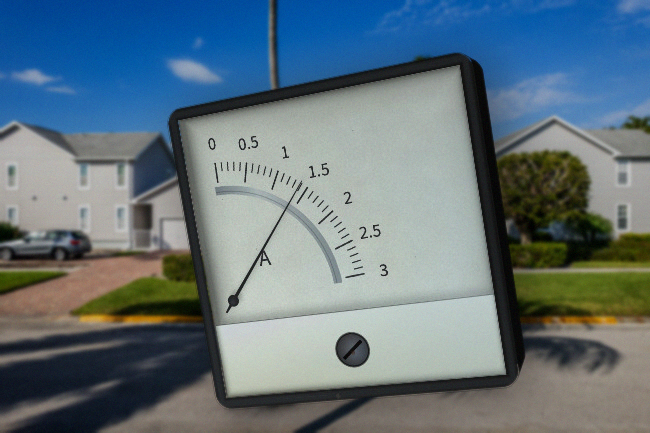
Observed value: 1.4; A
